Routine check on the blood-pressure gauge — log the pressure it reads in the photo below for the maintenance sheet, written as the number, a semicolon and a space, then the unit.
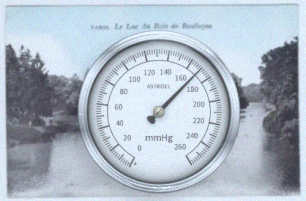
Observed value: 170; mmHg
